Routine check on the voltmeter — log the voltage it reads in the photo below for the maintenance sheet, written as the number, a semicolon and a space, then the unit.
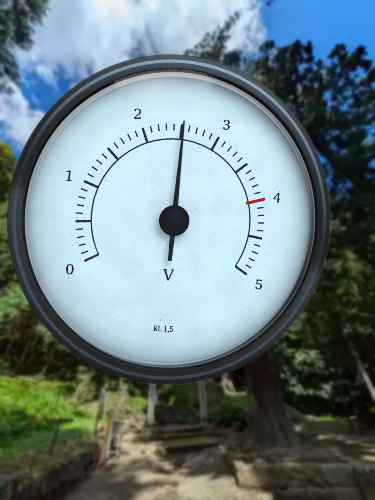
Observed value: 2.5; V
